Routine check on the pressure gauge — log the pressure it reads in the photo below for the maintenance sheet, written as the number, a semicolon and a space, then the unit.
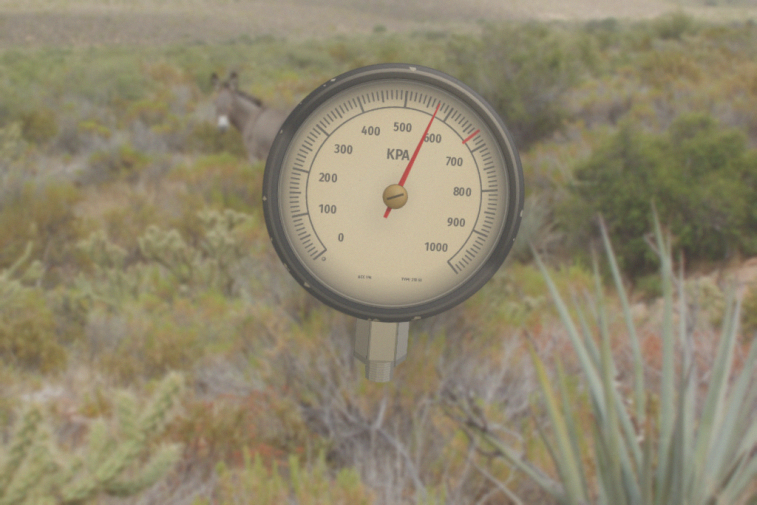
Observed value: 570; kPa
